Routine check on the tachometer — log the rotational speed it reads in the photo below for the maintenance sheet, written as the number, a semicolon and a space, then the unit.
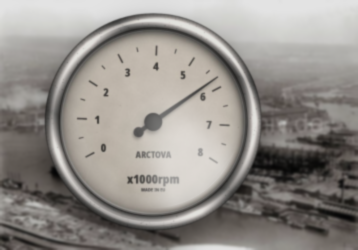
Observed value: 5750; rpm
